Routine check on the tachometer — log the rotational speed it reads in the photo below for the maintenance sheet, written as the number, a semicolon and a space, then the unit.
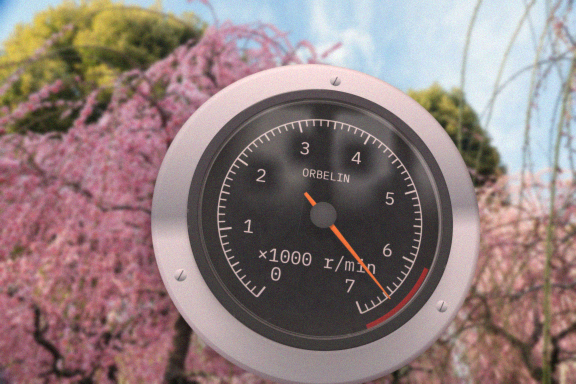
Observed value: 6600; rpm
